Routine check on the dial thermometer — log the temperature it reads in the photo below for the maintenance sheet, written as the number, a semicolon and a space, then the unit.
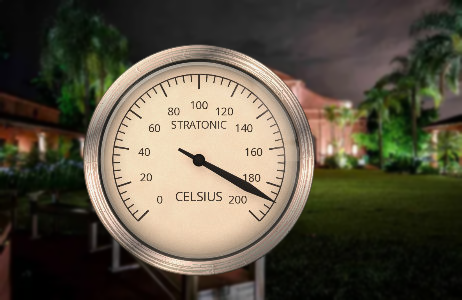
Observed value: 188; °C
